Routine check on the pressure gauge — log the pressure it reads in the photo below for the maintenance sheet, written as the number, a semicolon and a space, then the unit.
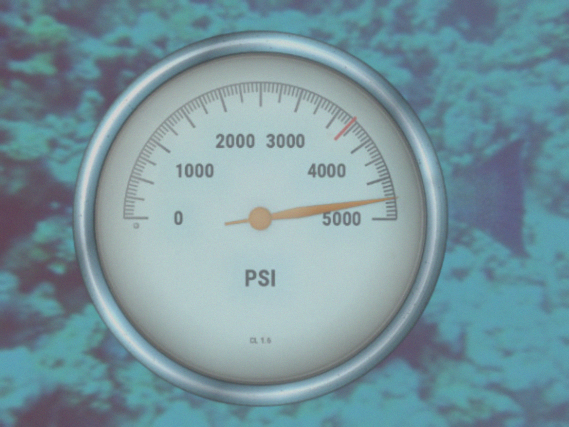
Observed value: 4750; psi
